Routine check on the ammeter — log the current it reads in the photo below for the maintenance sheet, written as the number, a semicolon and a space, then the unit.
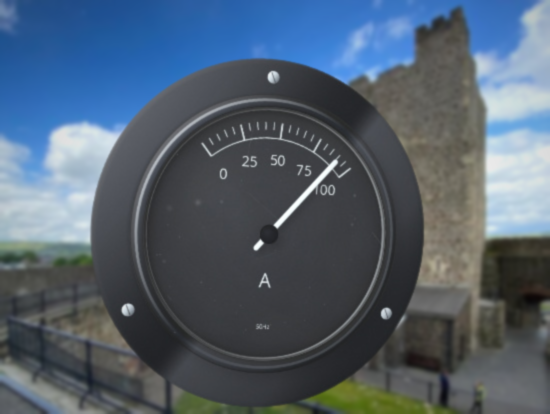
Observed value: 90; A
